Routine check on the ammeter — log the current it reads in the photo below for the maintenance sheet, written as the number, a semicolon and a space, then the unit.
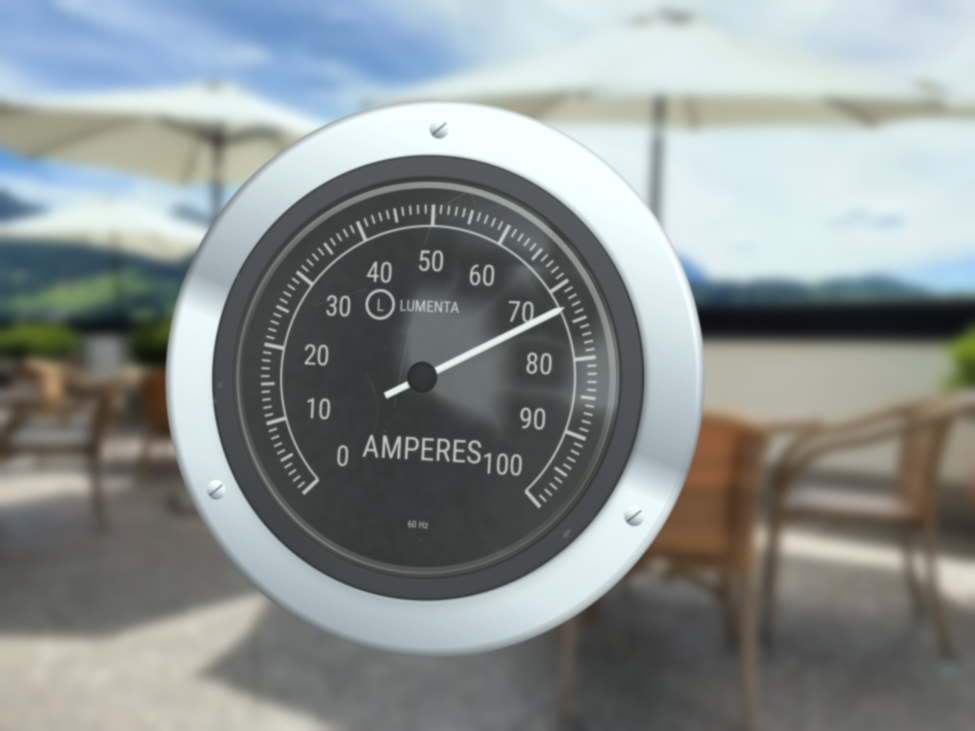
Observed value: 73; A
